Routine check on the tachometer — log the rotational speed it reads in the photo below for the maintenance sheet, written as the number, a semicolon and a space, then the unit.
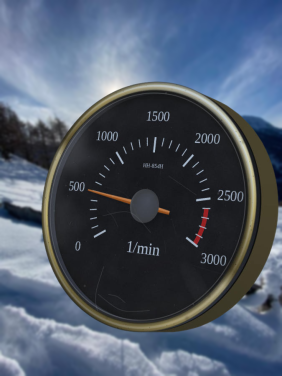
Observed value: 500; rpm
